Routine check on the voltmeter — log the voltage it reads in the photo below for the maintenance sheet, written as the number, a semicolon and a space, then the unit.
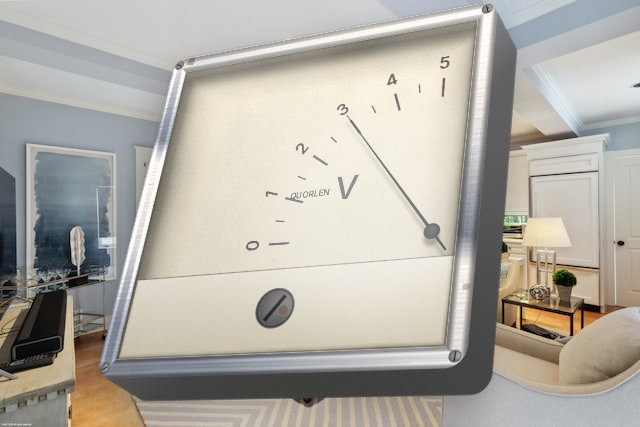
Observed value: 3; V
